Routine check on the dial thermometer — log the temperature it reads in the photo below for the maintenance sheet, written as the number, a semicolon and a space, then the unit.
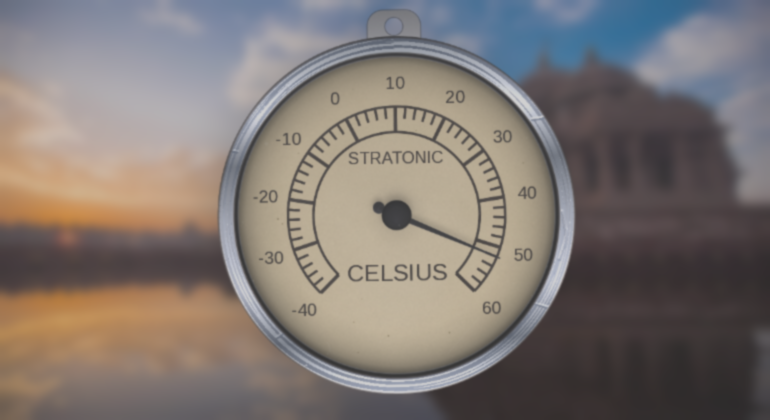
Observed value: 52; °C
